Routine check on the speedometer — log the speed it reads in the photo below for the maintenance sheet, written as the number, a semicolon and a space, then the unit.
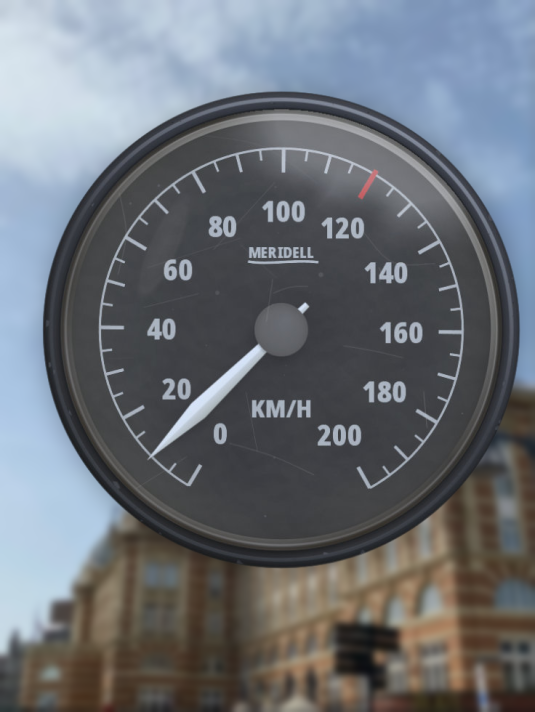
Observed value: 10; km/h
